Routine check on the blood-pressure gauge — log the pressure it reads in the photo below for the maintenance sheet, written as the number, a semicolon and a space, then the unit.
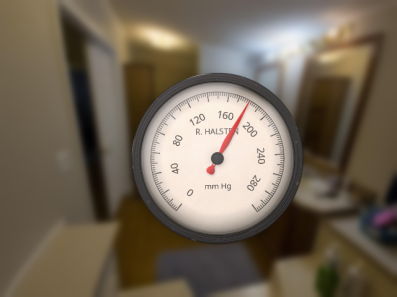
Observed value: 180; mmHg
